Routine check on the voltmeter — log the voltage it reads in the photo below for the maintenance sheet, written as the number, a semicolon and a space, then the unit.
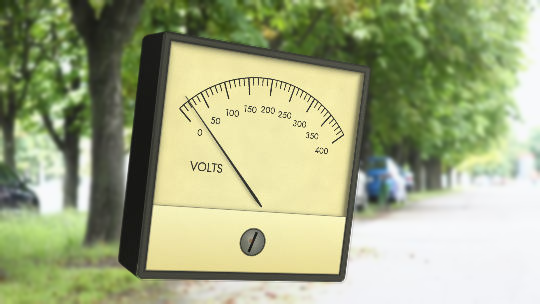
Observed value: 20; V
